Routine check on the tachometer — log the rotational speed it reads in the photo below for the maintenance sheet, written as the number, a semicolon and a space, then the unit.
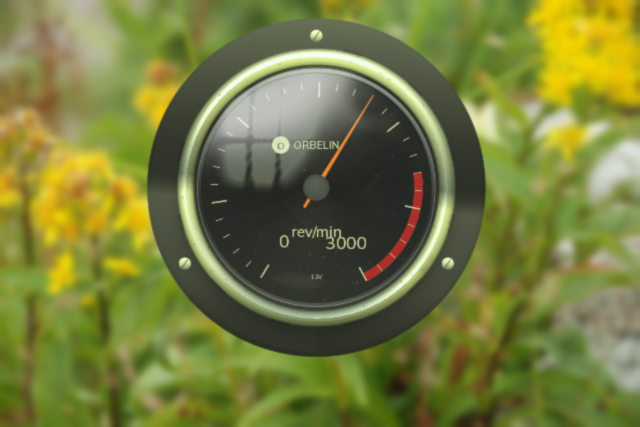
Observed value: 1800; rpm
